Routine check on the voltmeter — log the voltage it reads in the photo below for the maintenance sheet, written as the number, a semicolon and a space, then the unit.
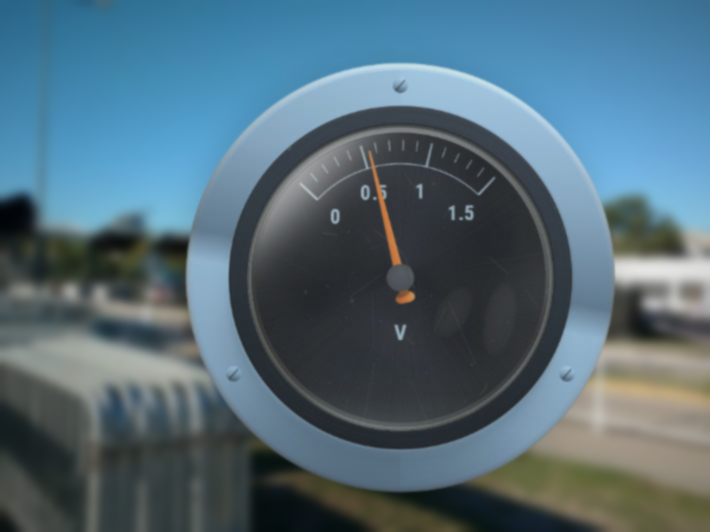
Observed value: 0.55; V
